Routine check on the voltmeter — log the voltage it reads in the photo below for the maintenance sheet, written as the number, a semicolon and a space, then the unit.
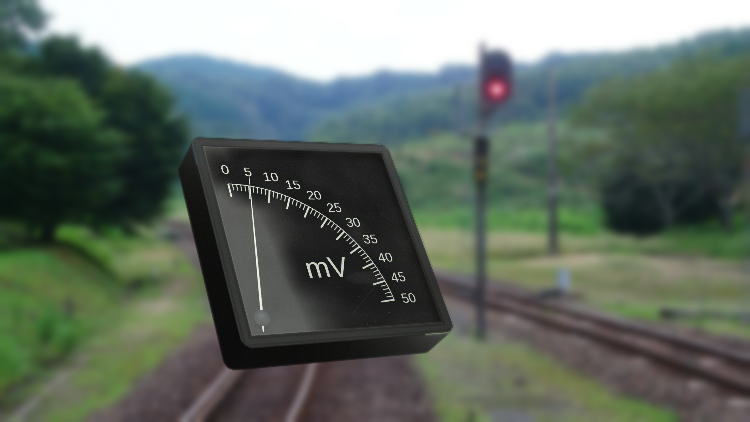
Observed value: 5; mV
